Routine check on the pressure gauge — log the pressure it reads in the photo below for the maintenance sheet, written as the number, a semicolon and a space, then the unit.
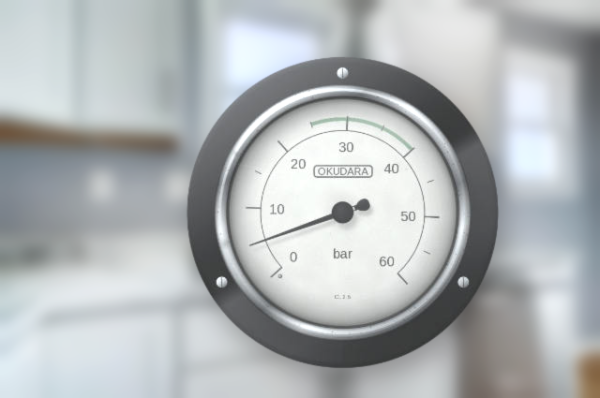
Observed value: 5; bar
